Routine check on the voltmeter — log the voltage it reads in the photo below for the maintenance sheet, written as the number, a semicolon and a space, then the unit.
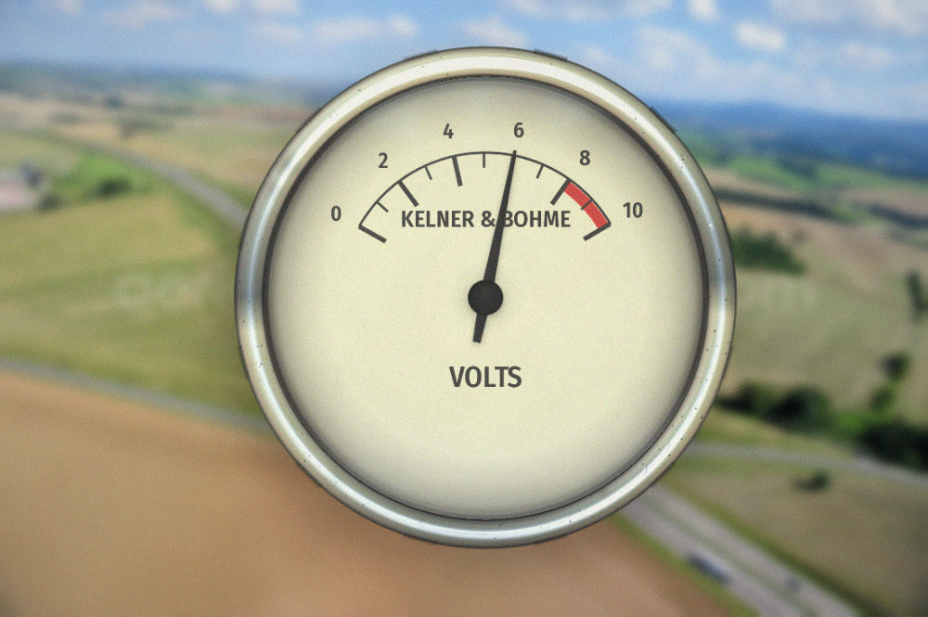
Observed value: 6; V
